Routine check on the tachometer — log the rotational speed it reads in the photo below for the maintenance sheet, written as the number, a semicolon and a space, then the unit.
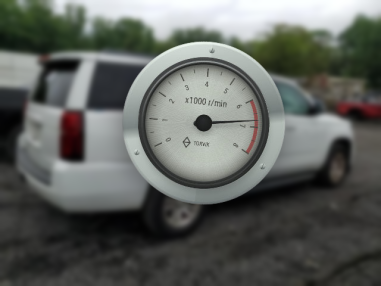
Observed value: 6750; rpm
